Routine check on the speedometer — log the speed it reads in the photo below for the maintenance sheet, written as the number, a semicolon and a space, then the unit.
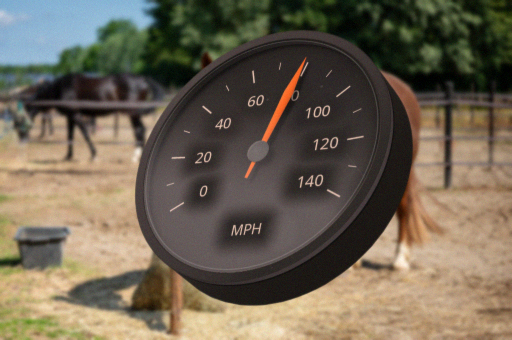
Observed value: 80; mph
